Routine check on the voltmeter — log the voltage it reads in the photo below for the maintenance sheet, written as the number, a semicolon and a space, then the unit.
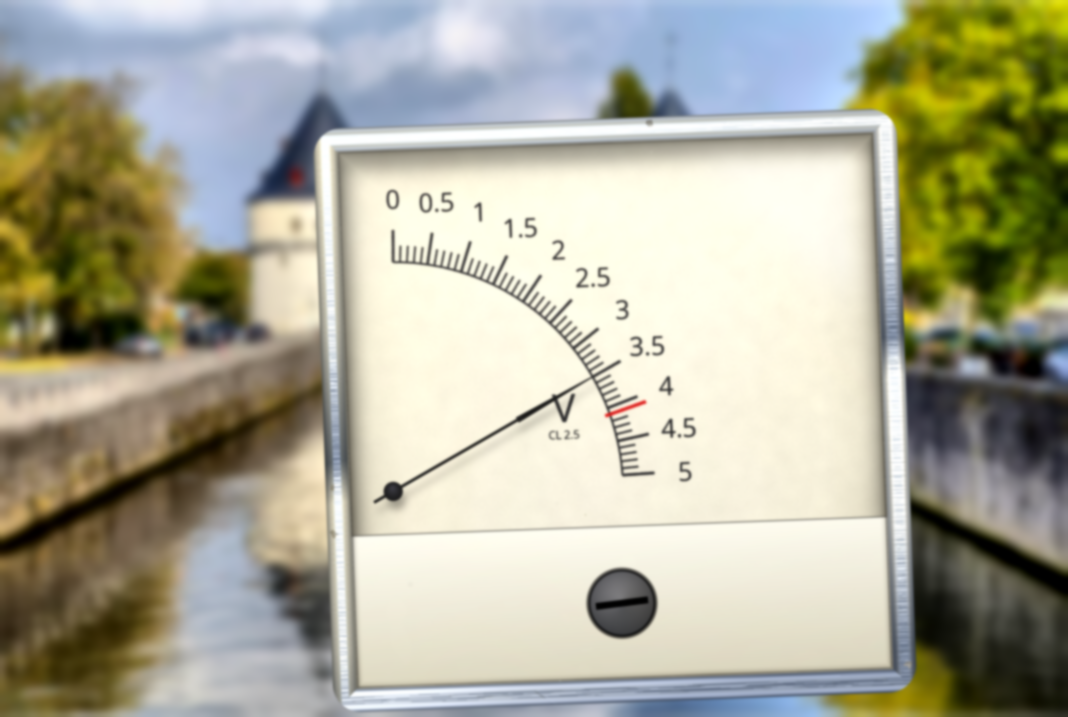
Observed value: 3.5; V
